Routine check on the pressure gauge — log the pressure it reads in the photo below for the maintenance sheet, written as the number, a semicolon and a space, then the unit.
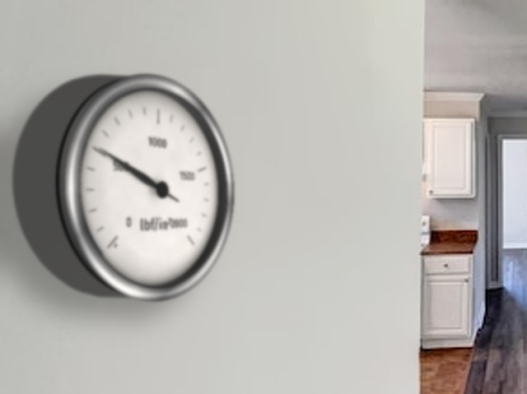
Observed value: 500; psi
